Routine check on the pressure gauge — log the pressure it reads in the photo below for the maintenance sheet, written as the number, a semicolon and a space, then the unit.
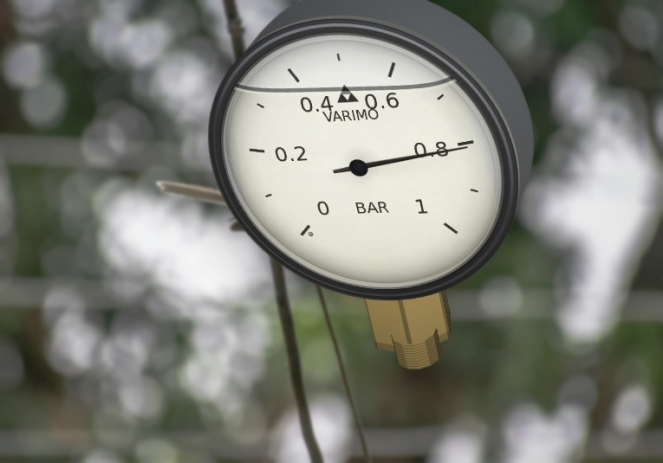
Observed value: 0.8; bar
